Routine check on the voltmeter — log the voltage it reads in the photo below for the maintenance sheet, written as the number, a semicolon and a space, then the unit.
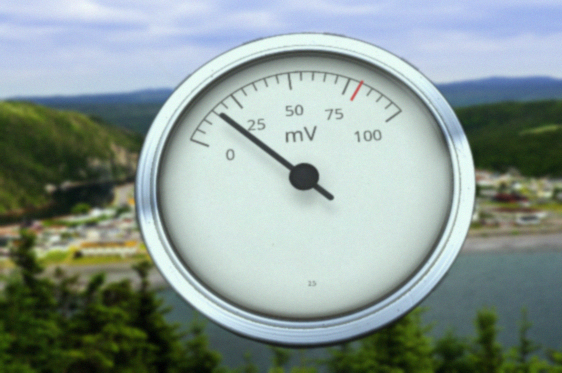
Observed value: 15; mV
